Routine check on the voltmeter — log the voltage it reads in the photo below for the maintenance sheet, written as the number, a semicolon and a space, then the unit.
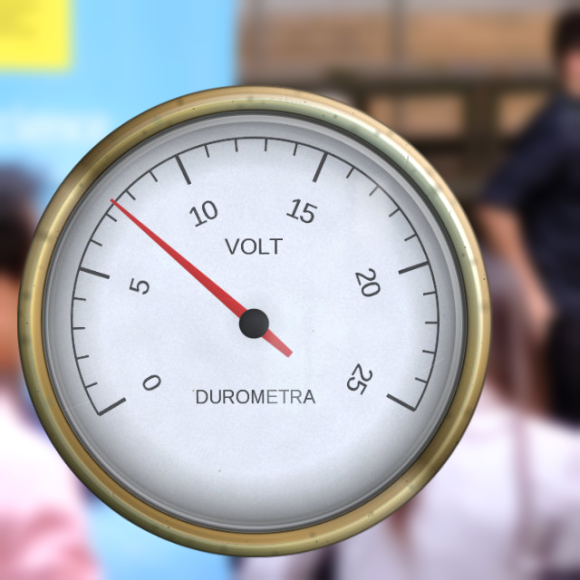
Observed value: 7.5; V
